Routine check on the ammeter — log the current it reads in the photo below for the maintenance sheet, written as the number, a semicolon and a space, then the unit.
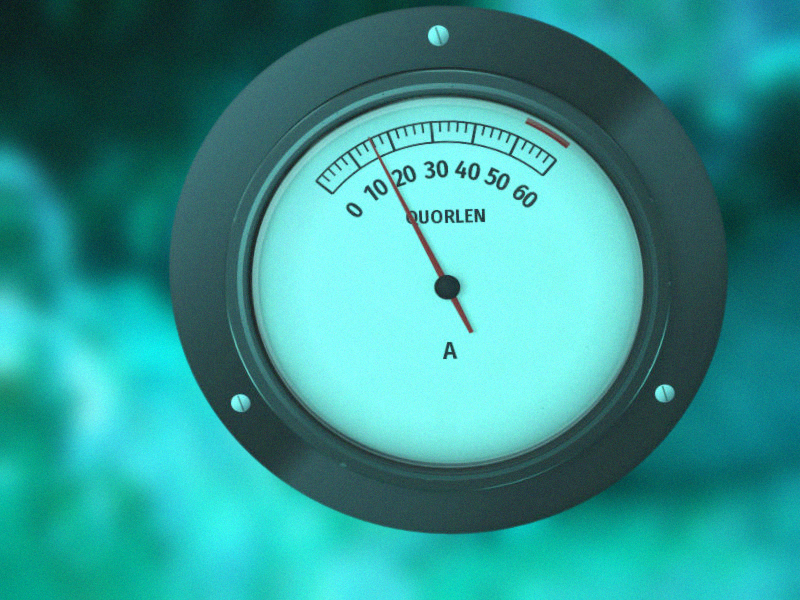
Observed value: 16; A
